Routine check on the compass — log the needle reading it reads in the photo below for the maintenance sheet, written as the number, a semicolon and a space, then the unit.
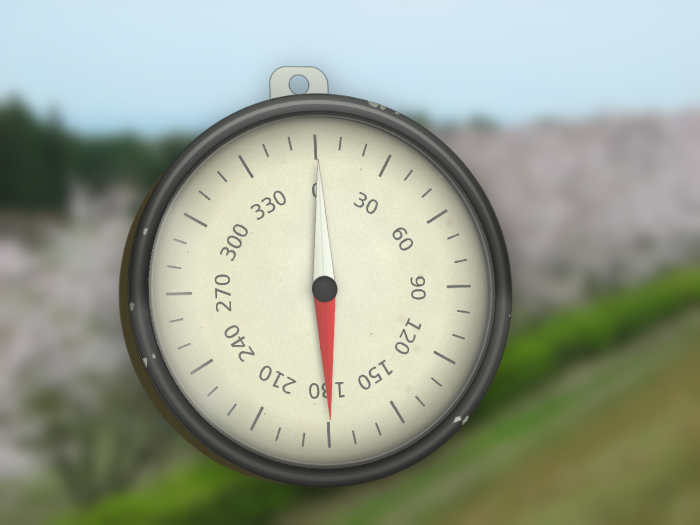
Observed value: 180; °
